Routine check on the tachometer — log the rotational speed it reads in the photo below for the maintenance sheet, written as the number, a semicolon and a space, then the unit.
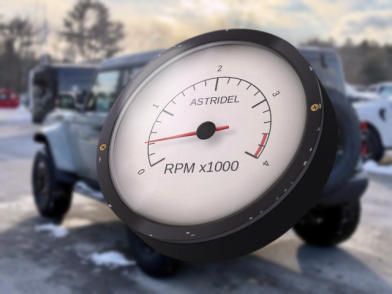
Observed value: 400; rpm
